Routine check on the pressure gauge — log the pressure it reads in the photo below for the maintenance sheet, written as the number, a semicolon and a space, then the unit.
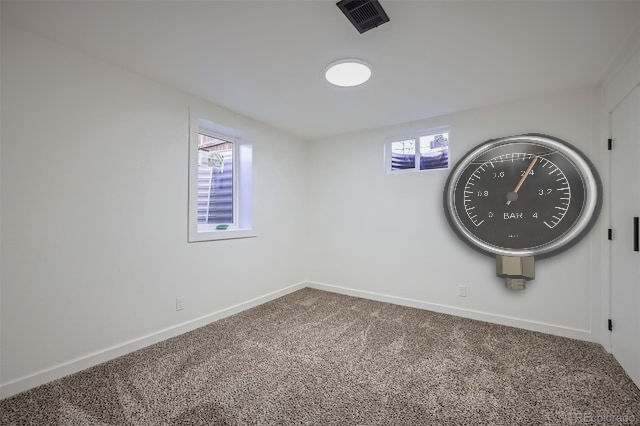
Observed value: 2.4; bar
